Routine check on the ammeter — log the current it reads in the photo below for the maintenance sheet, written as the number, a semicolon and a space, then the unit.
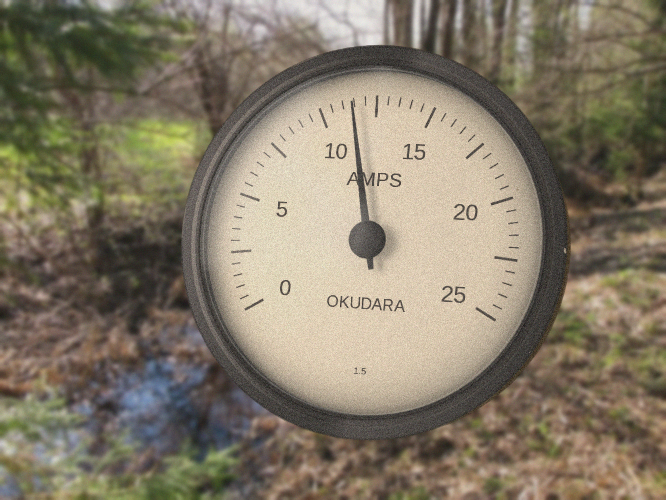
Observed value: 11.5; A
